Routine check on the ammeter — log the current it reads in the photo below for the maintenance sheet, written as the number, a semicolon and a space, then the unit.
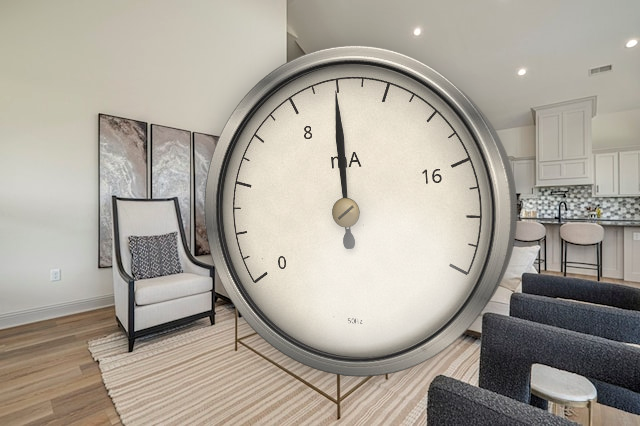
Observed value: 10; mA
